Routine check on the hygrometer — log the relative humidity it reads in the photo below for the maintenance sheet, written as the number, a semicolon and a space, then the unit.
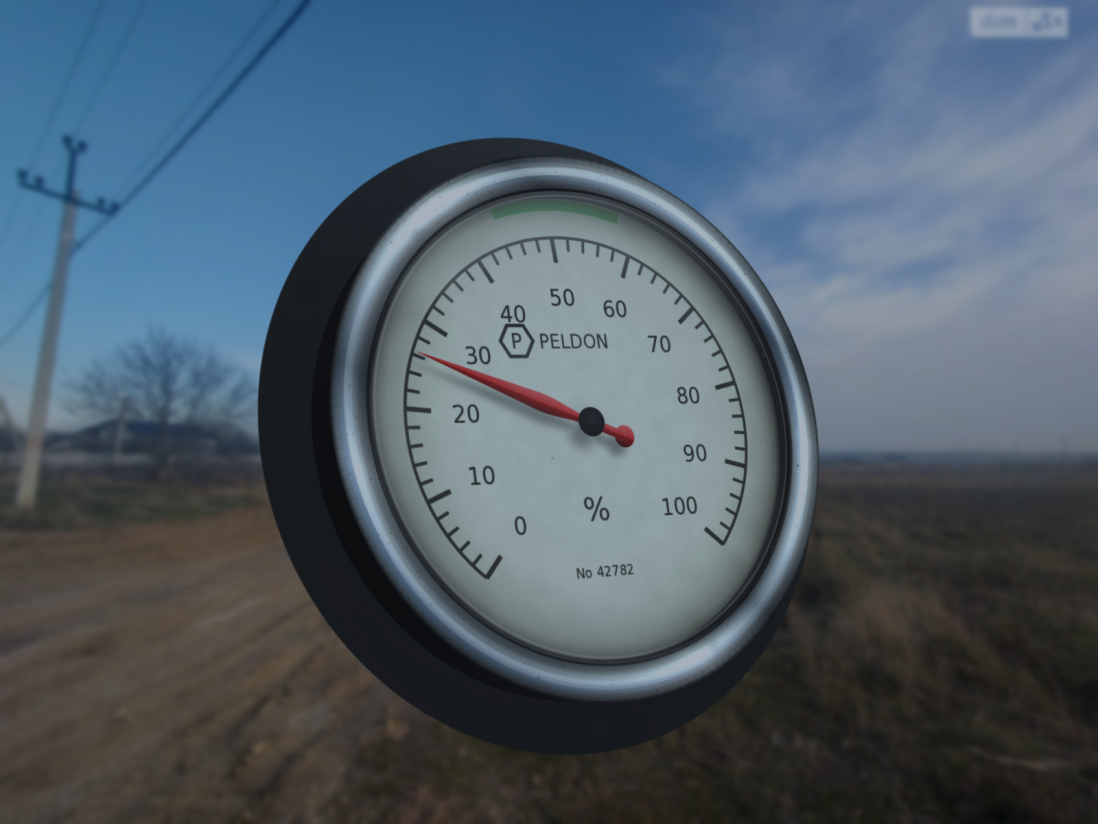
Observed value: 26; %
